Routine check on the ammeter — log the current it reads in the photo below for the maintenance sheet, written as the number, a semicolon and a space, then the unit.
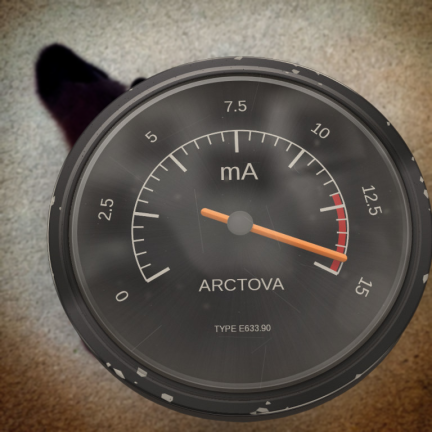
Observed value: 14.5; mA
